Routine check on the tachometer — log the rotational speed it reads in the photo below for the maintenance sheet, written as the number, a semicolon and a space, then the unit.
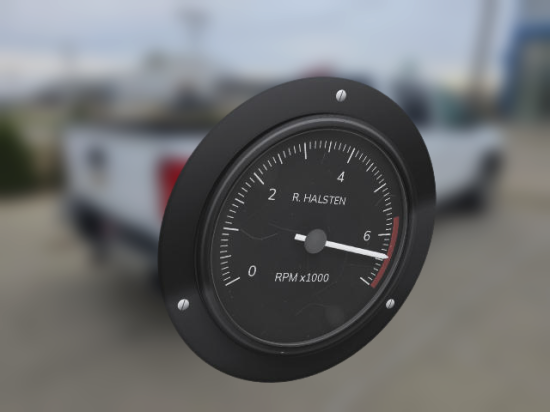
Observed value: 6400; rpm
